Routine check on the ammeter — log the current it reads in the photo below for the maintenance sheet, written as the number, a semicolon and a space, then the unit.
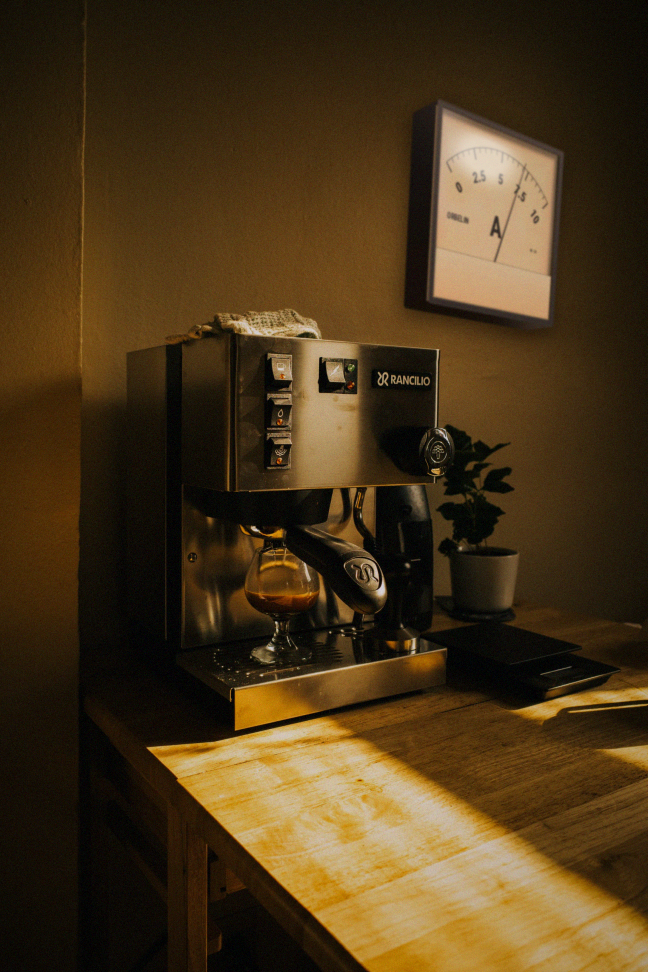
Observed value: 7; A
